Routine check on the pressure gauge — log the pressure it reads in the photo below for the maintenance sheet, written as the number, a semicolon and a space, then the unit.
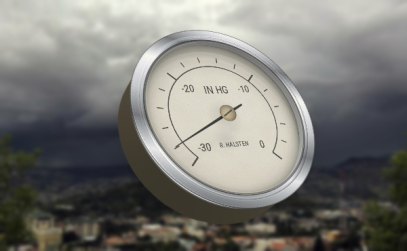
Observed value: -28; inHg
